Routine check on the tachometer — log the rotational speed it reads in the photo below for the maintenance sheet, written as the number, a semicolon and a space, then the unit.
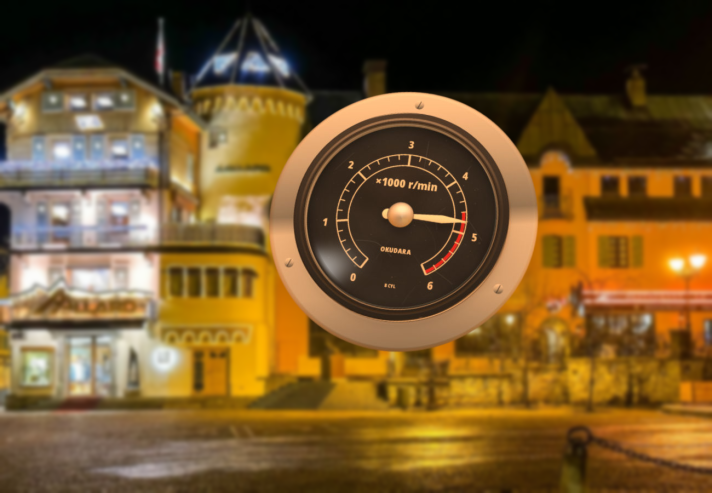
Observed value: 4800; rpm
